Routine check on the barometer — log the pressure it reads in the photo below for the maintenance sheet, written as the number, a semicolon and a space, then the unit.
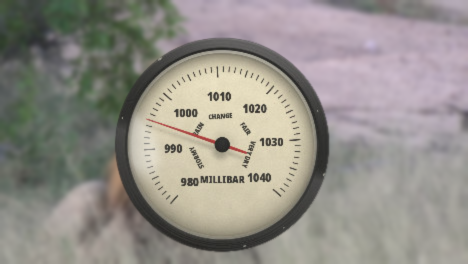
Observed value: 995; mbar
